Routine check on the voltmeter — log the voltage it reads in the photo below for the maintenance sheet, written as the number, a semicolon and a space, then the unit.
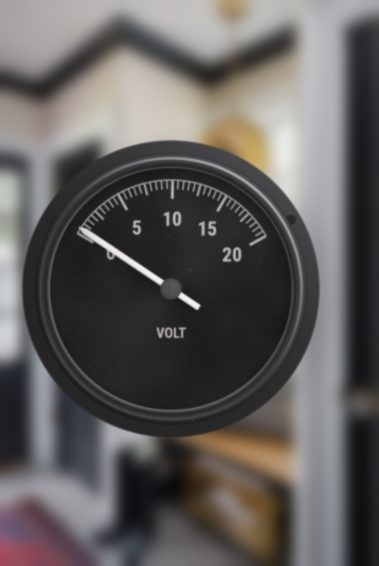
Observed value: 0.5; V
